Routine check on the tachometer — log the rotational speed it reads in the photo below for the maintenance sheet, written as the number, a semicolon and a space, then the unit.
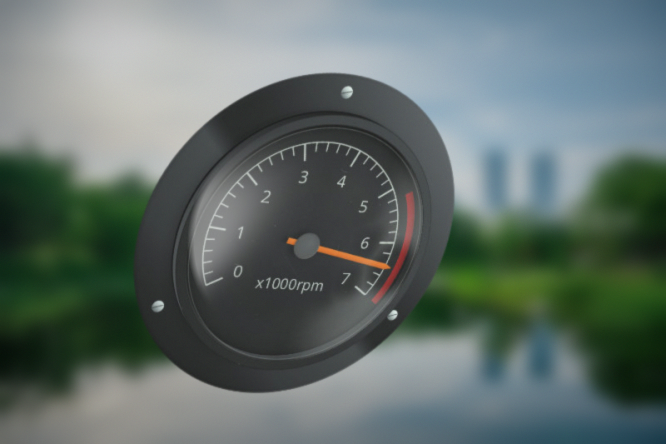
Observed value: 6400; rpm
